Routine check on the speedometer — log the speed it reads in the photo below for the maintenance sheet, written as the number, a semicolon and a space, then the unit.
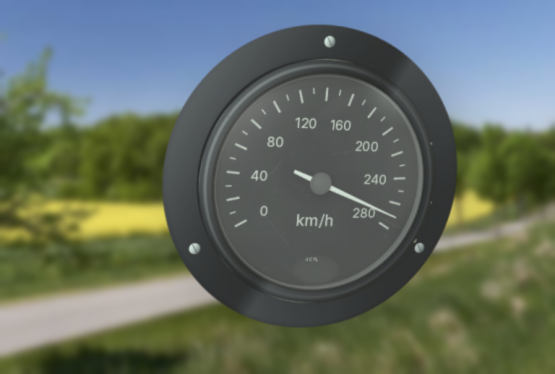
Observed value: 270; km/h
